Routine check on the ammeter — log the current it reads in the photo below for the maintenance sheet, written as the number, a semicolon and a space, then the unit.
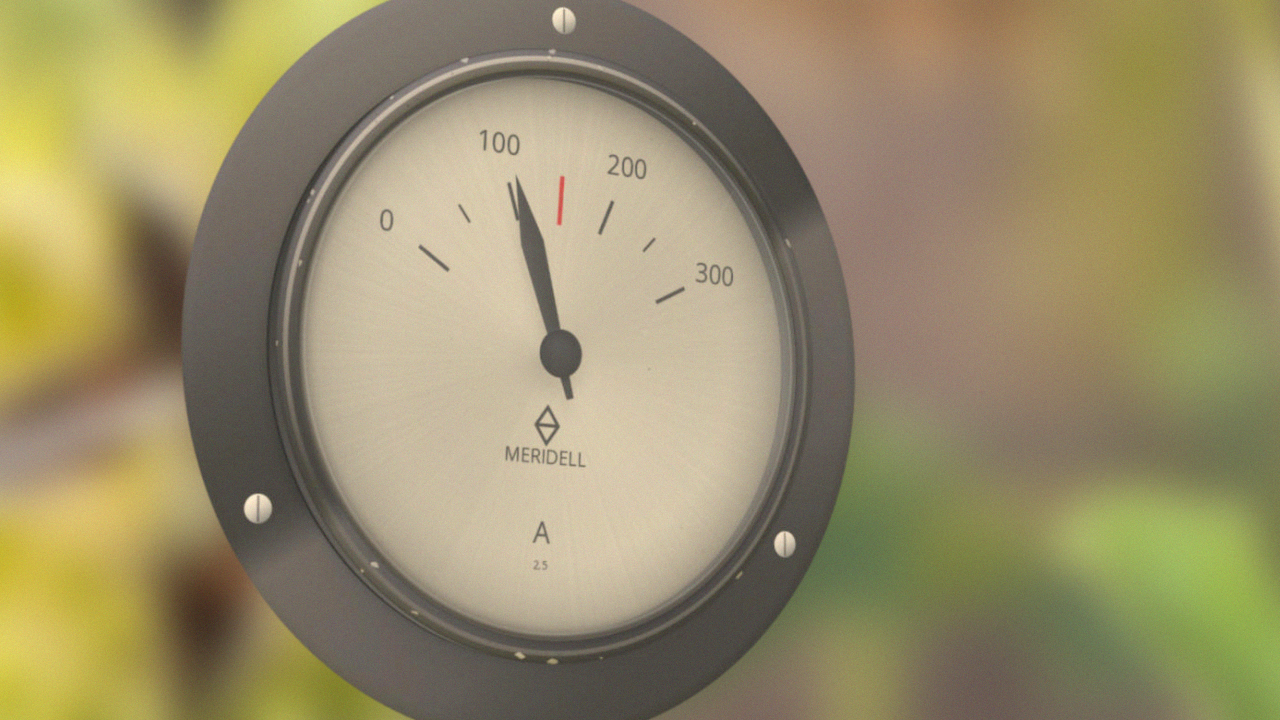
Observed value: 100; A
